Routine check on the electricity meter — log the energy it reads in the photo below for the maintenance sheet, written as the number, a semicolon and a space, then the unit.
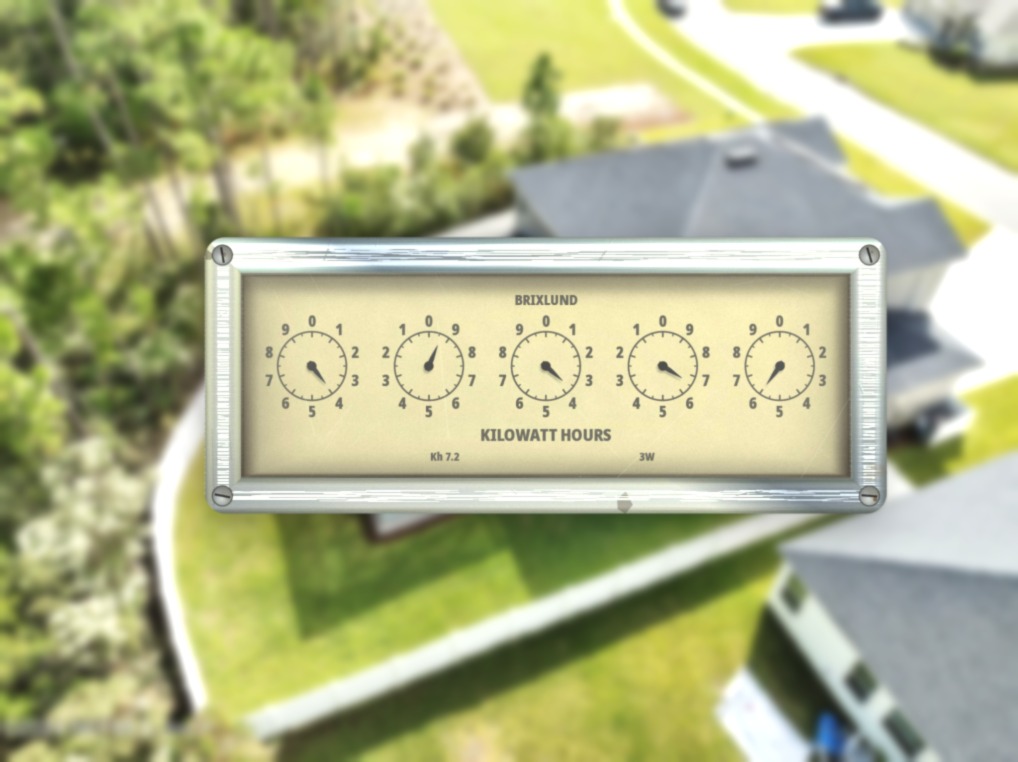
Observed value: 39366; kWh
